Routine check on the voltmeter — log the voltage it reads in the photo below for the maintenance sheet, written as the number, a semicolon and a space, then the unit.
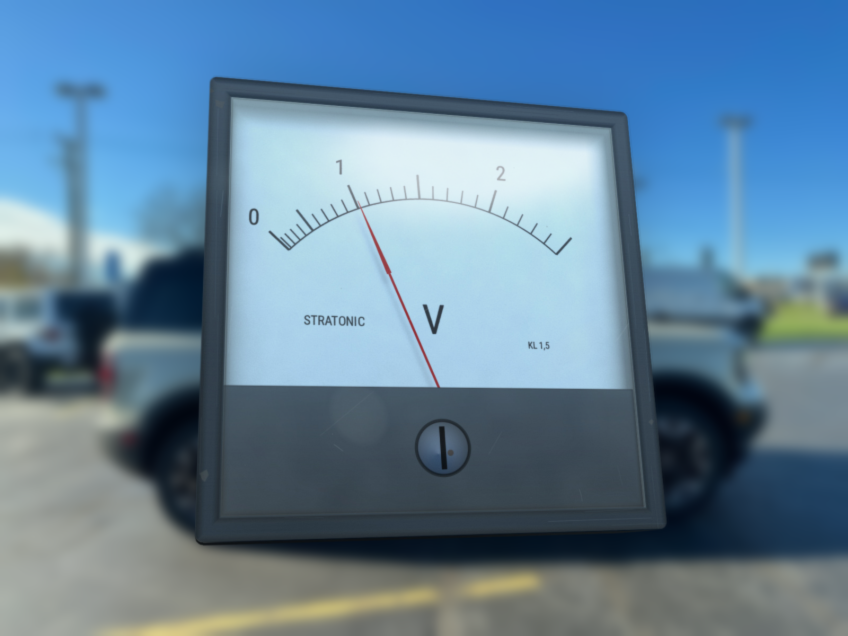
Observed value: 1; V
